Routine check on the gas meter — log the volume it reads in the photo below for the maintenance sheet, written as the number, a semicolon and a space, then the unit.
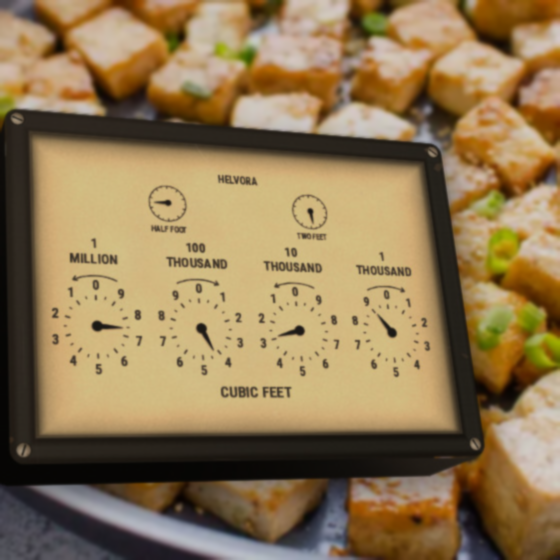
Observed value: 742900; ft³
